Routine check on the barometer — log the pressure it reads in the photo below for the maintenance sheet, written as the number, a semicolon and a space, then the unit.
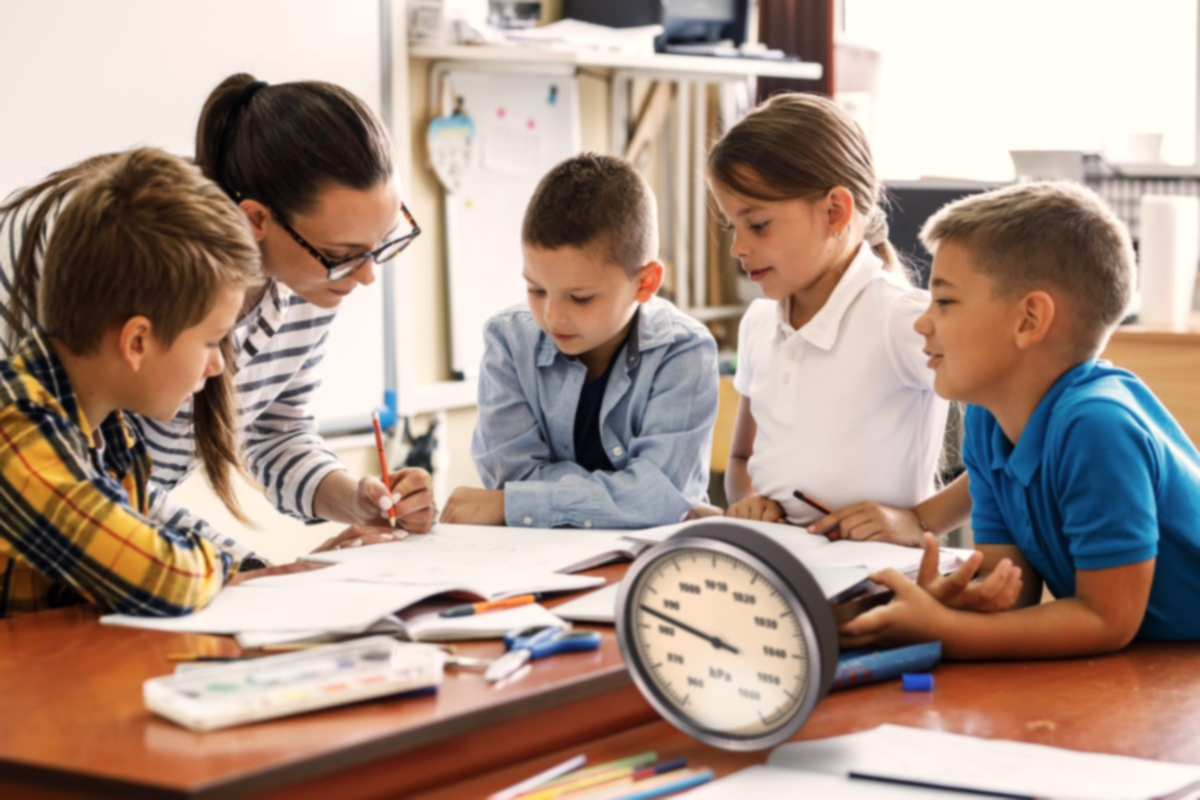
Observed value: 985; hPa
